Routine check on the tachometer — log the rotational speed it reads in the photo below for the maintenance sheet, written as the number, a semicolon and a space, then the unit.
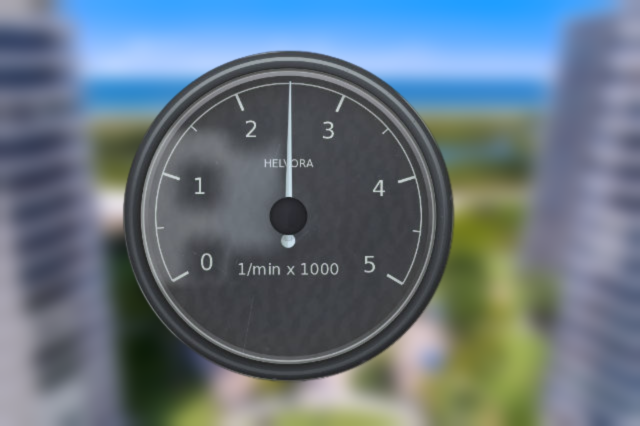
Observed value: 2500; rpm
